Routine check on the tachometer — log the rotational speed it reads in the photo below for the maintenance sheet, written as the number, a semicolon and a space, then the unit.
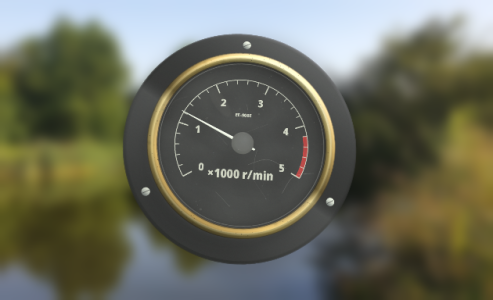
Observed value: 1200; rpm
